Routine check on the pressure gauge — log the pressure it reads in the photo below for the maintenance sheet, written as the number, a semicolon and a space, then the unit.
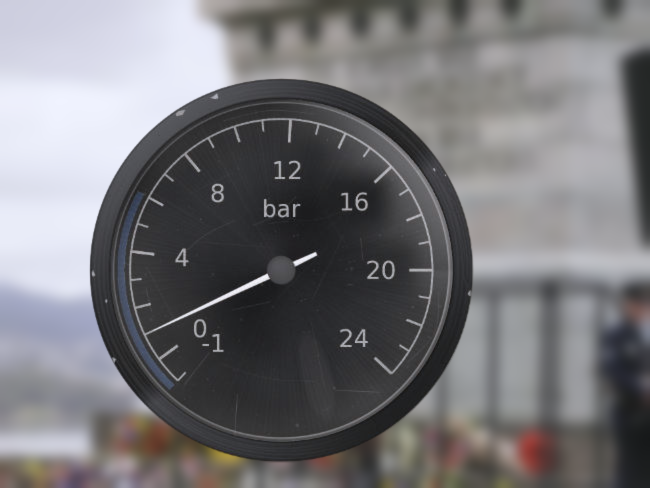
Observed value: 1; bar
